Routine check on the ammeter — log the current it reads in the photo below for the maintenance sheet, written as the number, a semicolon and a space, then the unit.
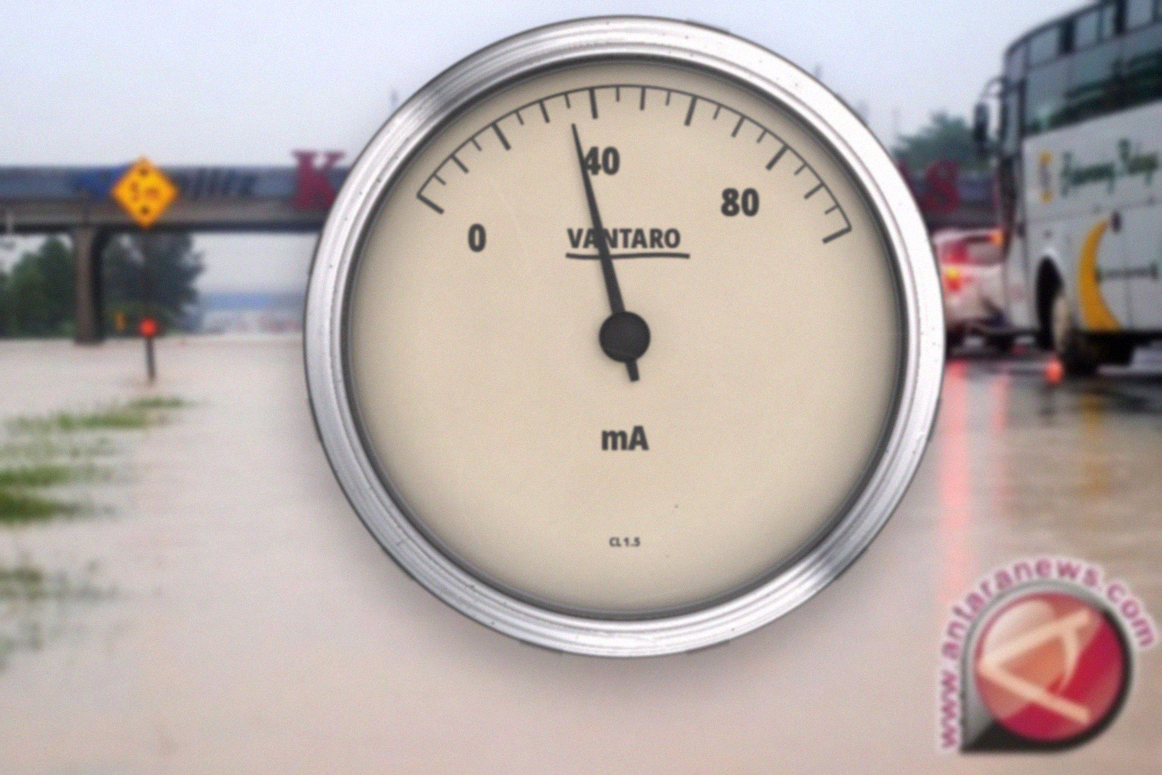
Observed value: 35; mA
